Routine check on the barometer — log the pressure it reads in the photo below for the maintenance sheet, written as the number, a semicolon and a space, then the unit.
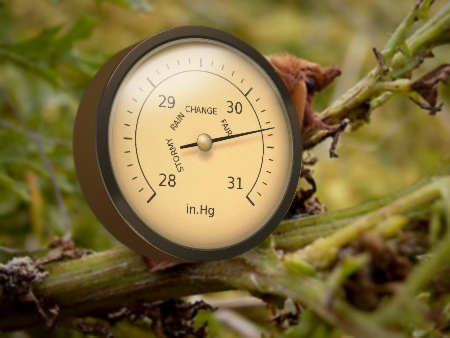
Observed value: 30.35; inHg
